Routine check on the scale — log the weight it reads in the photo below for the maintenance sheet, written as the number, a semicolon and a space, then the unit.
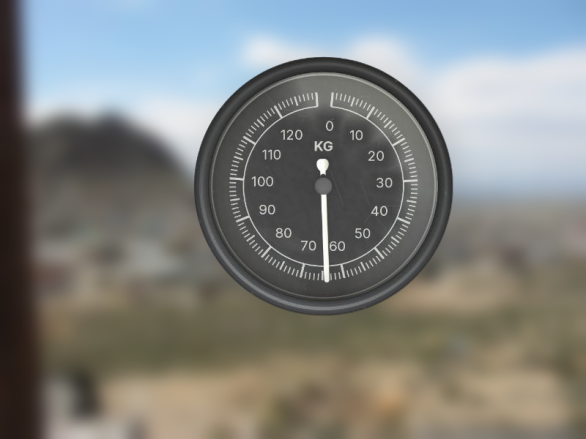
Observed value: 64; kg
